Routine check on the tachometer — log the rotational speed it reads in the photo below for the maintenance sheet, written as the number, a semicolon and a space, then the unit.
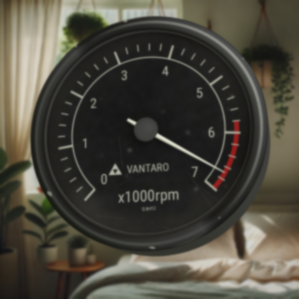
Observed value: 6700; rpm
